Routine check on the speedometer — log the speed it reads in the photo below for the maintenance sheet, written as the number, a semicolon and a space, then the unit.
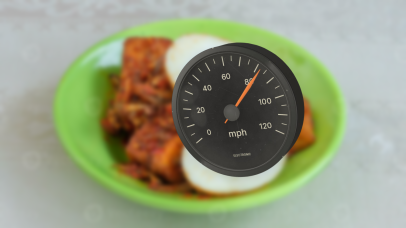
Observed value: 82.5; mph
